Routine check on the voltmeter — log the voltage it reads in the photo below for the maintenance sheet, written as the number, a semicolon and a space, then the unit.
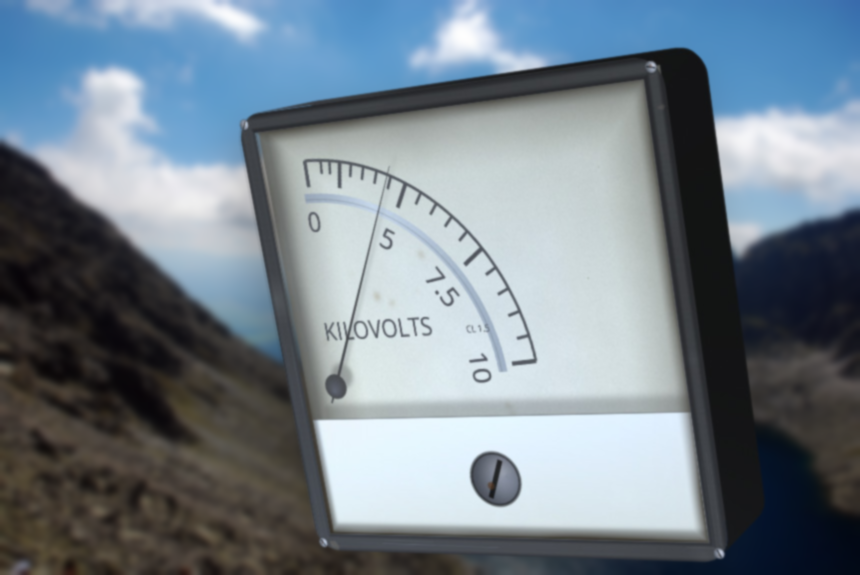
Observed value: 4.5; kV
